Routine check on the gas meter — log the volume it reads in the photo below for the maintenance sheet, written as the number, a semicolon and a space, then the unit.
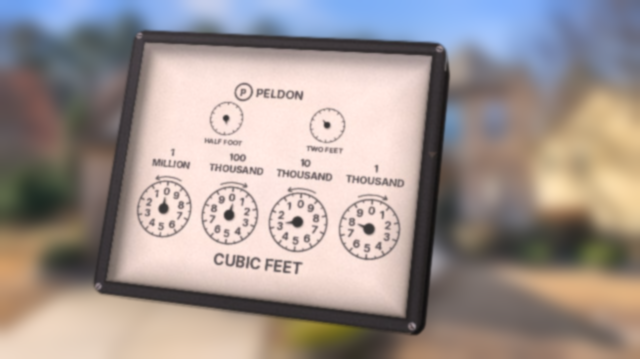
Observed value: 2800; ft³
